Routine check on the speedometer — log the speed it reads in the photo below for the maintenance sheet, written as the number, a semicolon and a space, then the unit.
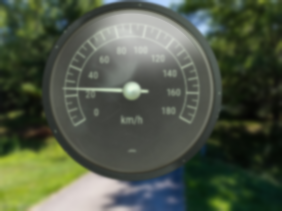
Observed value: 25; km/h
